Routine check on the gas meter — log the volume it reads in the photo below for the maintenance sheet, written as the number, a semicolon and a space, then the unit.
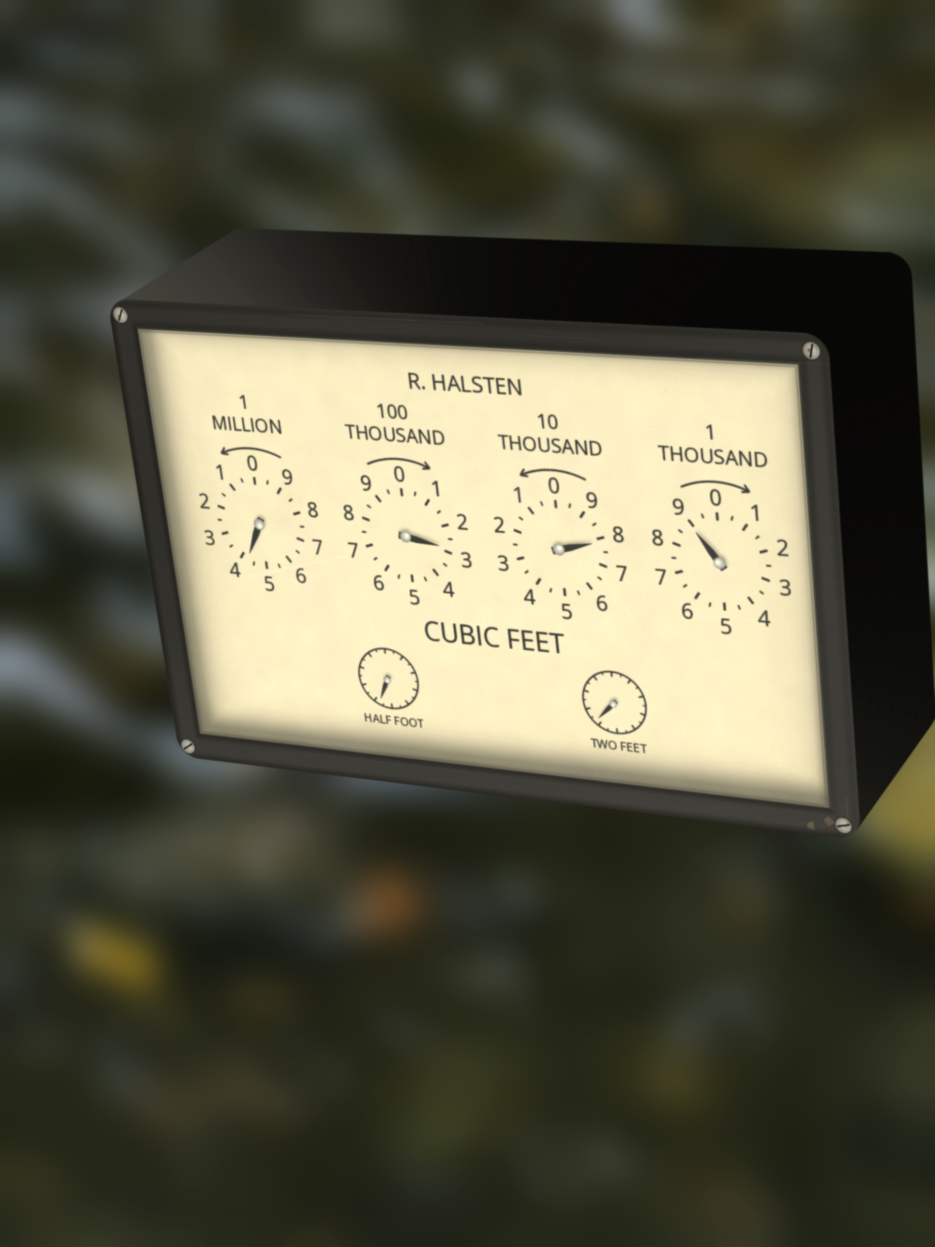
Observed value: 427900; ft³
